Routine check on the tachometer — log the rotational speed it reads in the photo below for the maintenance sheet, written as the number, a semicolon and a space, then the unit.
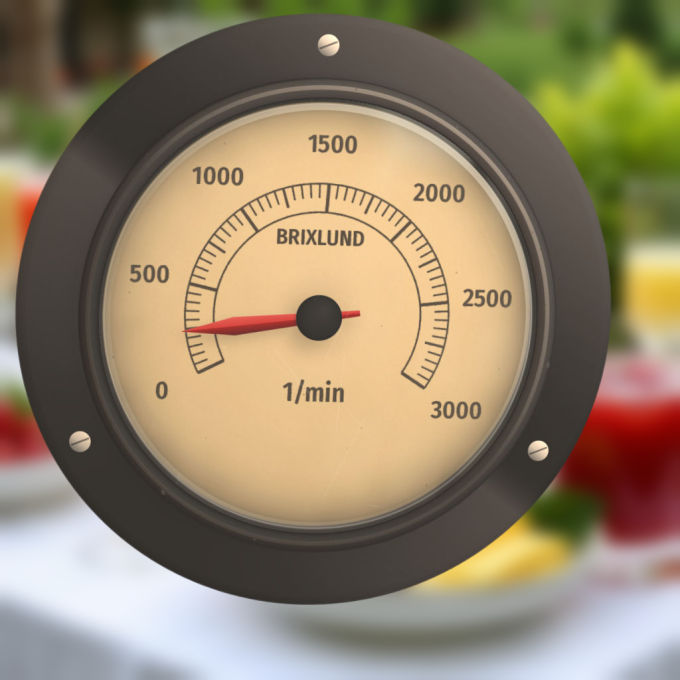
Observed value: 250; rpm
